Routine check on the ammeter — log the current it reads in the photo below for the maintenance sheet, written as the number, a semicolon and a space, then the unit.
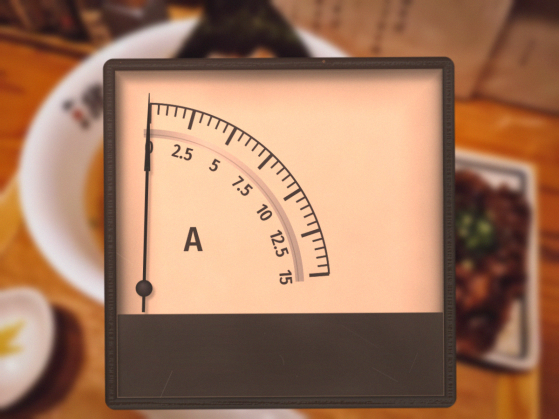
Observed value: 0; A
